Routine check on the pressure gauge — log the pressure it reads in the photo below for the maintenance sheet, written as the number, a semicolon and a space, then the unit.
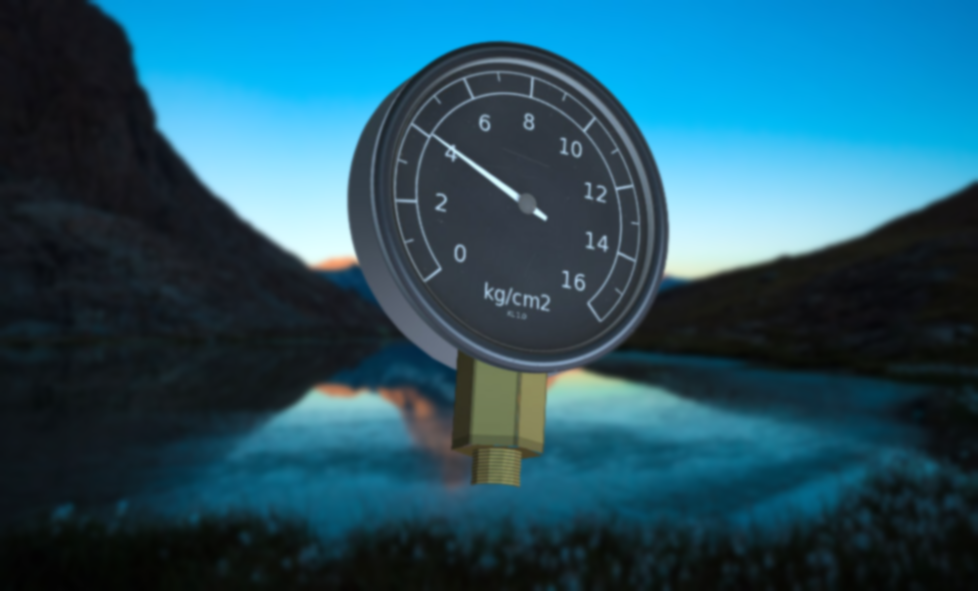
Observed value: 4; kg/cm²
